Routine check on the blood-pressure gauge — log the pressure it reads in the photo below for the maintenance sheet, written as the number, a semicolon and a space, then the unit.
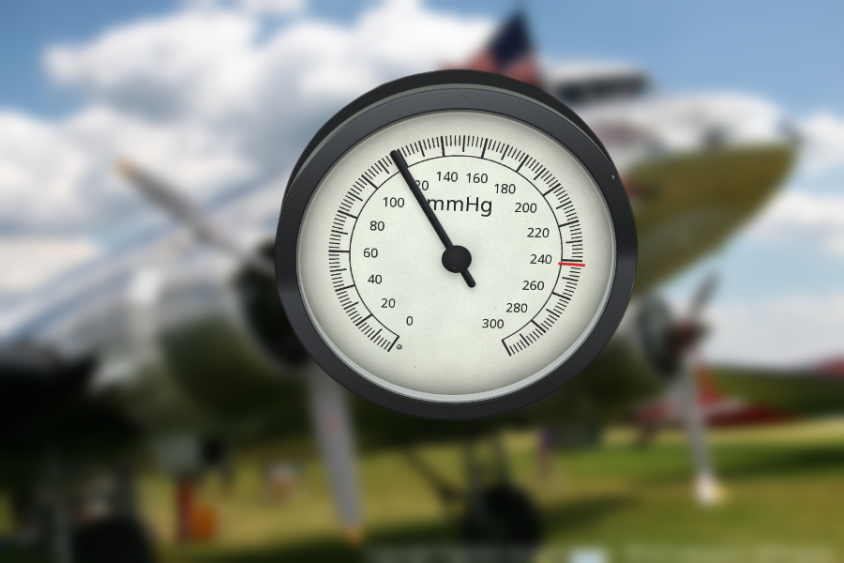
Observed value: 118; mmHg
